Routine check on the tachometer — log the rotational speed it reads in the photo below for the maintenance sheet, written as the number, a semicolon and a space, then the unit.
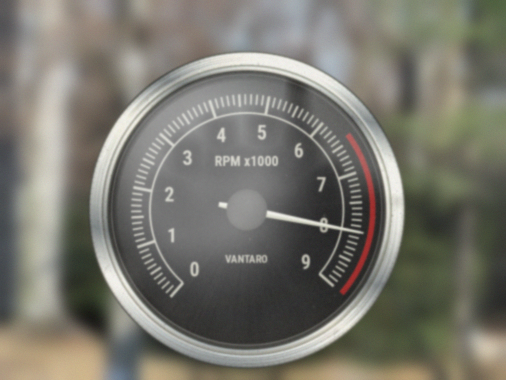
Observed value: 8000; rpm
